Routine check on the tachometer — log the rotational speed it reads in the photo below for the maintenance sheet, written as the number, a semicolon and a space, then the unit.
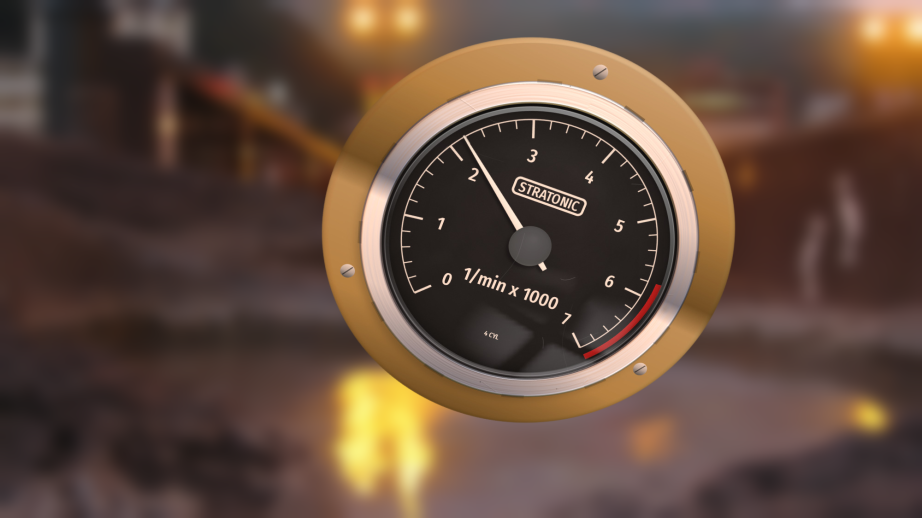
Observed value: 2200; rpm
